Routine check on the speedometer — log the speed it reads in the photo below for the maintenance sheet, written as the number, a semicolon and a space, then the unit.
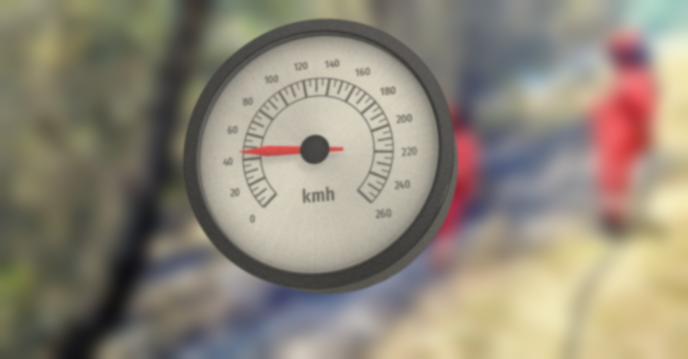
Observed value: 45; km/h
